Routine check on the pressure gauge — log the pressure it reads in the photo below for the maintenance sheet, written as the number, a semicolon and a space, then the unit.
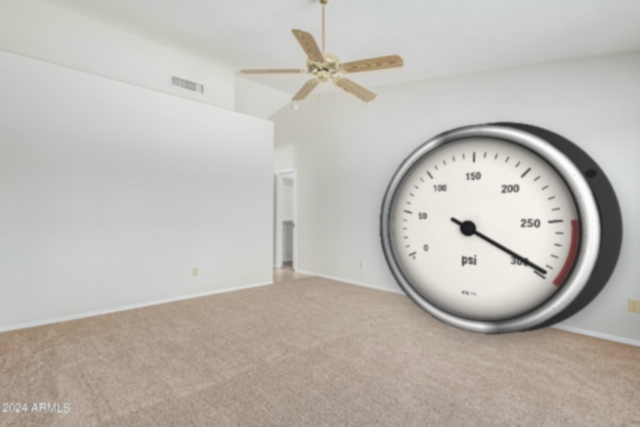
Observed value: 295; psi
